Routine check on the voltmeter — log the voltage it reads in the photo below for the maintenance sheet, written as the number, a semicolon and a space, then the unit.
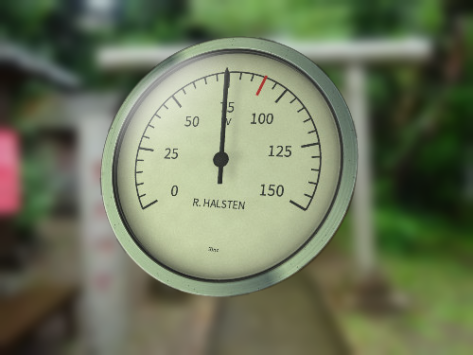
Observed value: 75; V
